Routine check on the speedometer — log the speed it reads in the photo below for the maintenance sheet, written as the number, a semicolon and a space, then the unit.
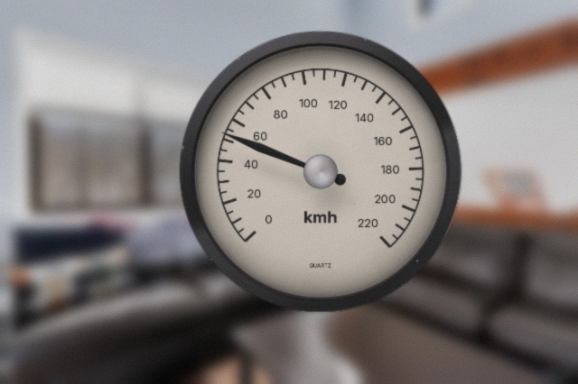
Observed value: 52.5; km/h
